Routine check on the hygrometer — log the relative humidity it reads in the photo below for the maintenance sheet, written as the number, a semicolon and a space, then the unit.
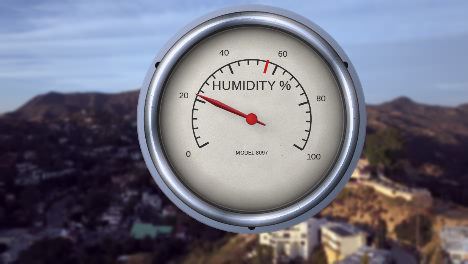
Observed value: 22; %
